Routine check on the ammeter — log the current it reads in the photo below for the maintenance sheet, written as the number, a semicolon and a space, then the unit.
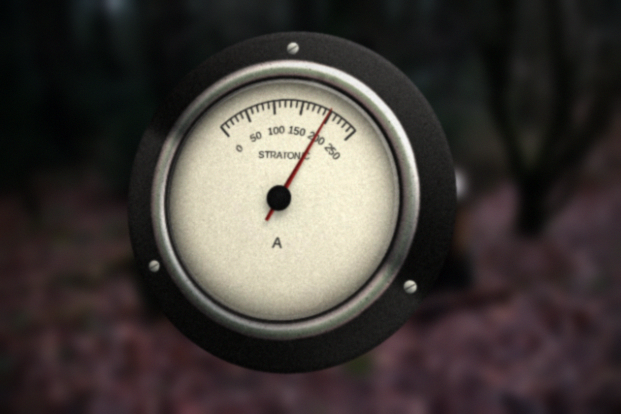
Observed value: 200; A
